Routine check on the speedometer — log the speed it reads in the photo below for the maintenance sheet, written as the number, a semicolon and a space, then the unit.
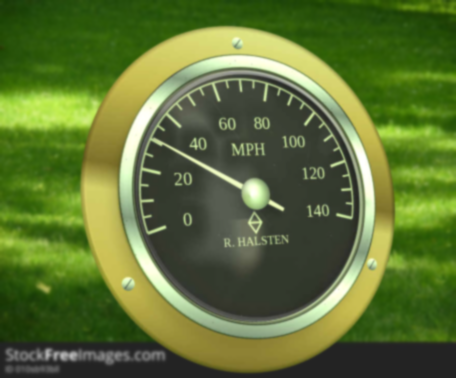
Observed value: 30; mph
